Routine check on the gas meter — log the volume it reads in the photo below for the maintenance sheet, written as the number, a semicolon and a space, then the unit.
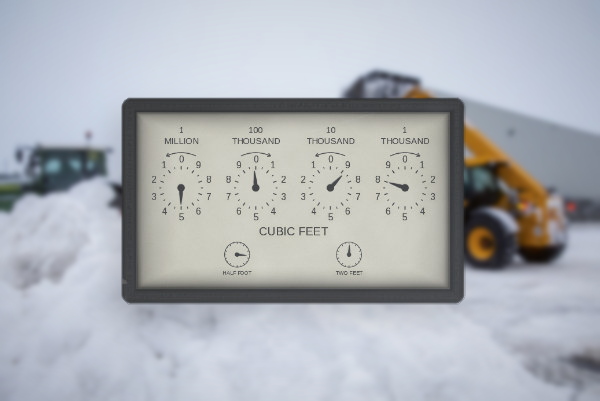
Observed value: 498800; ft³
